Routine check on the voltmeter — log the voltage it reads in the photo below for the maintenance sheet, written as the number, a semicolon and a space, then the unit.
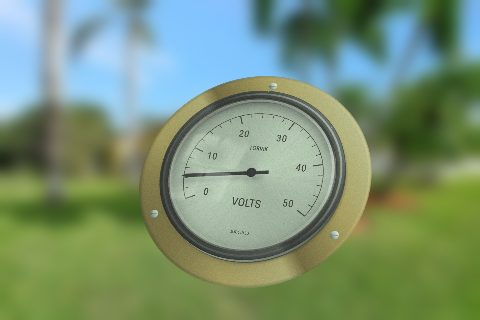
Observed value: 4; V
